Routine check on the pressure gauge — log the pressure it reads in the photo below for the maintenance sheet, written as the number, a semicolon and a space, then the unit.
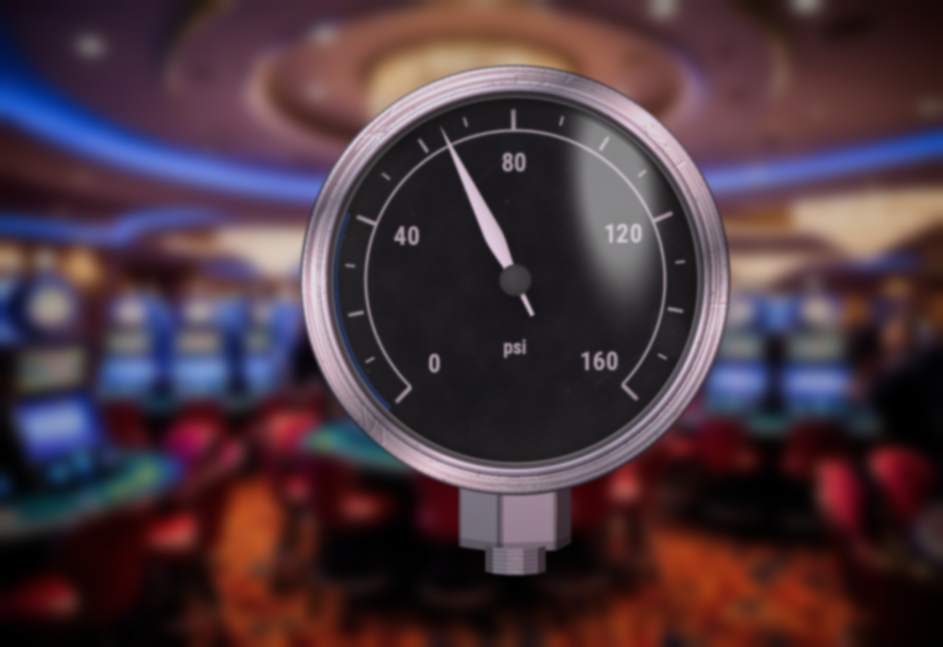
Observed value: 65; psi
